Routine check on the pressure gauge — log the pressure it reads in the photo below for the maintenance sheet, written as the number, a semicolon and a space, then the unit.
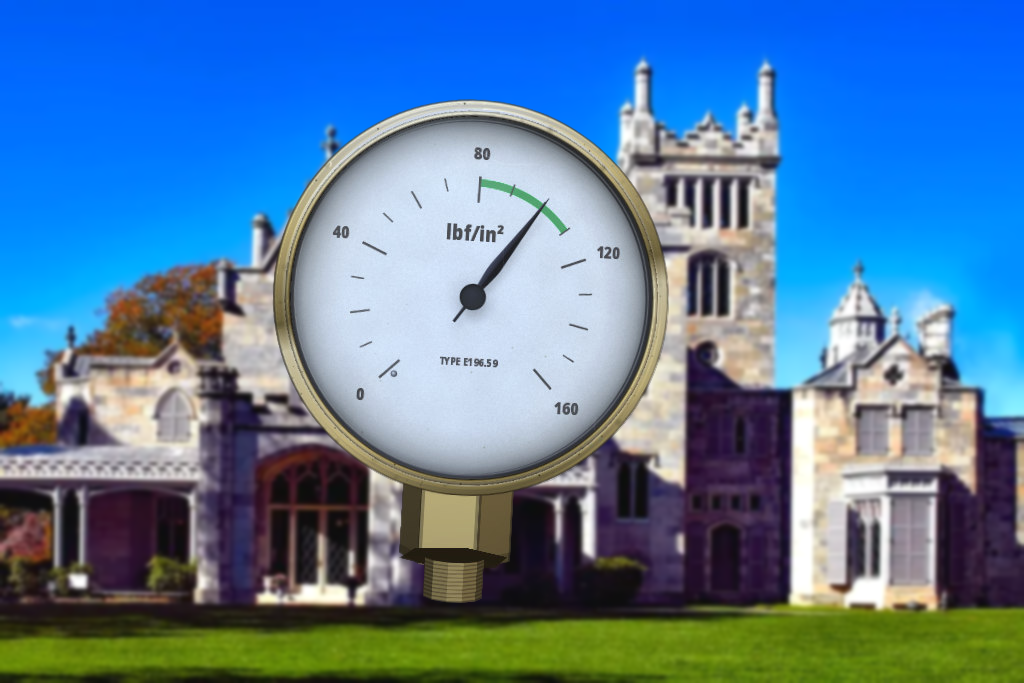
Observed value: 100; psi
